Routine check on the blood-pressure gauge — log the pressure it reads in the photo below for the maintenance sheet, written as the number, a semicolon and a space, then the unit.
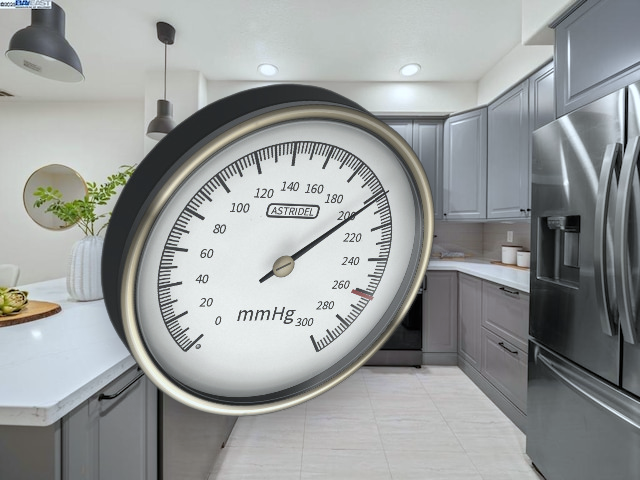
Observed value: 200; mmHg
